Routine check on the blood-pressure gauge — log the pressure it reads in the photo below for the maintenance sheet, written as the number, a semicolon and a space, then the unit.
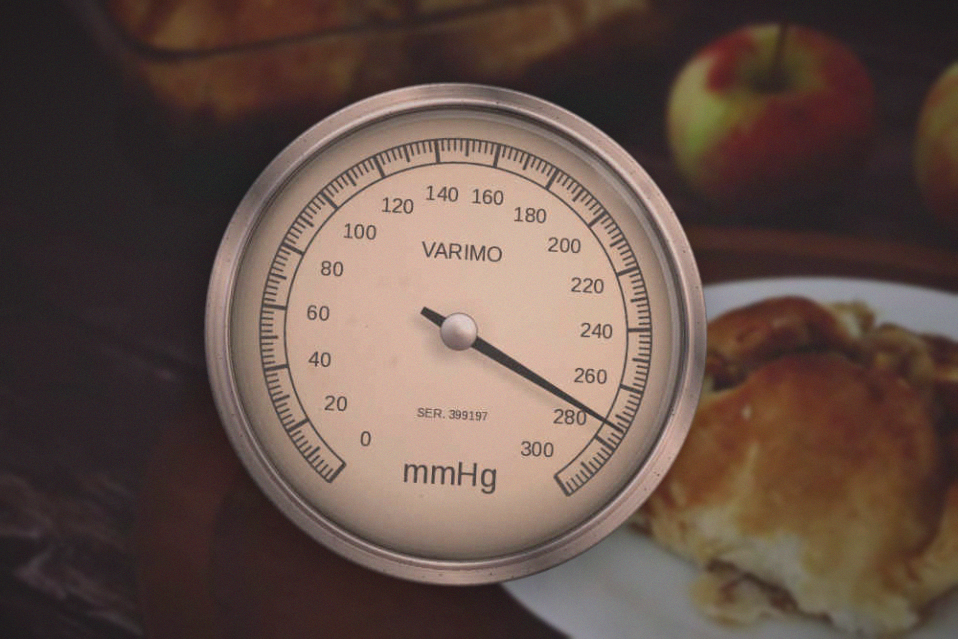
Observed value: 274; mmHg
